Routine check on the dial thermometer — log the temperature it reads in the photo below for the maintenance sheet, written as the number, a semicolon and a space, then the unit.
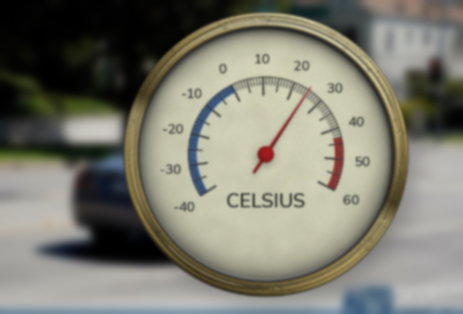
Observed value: 25; °C
